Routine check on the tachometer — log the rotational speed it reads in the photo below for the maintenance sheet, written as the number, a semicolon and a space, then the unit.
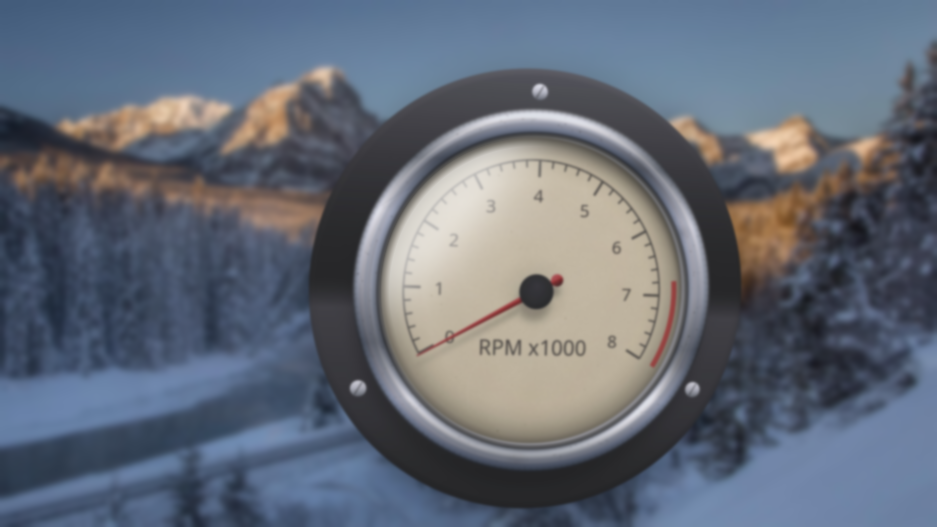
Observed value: 0; rpm
